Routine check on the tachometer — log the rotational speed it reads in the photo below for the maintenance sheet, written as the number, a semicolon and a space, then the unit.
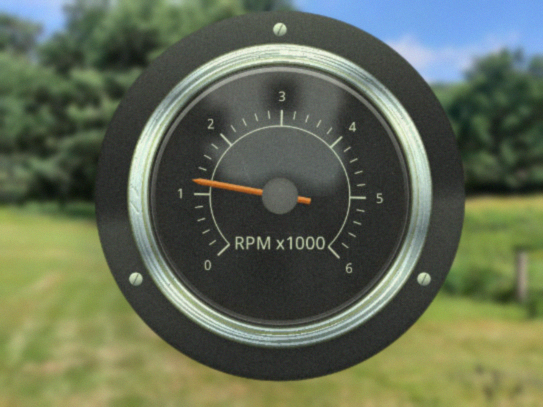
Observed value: 1200; rpm
